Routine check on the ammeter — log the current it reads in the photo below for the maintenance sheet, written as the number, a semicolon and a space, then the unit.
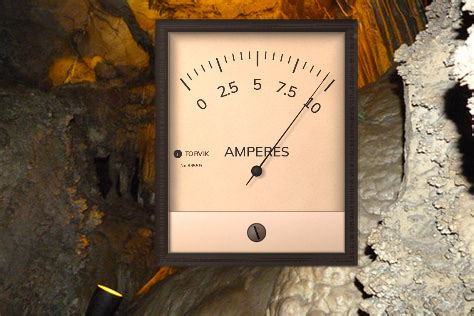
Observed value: 9.5; A
